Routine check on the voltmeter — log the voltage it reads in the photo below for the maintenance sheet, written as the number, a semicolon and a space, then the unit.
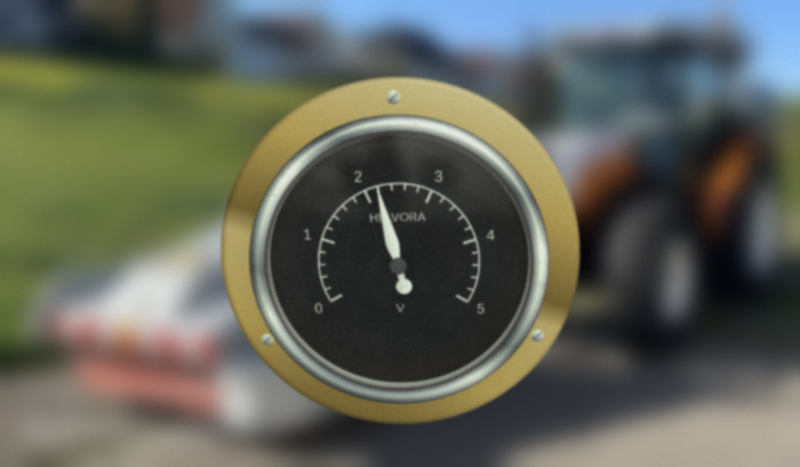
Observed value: 2.2; V
